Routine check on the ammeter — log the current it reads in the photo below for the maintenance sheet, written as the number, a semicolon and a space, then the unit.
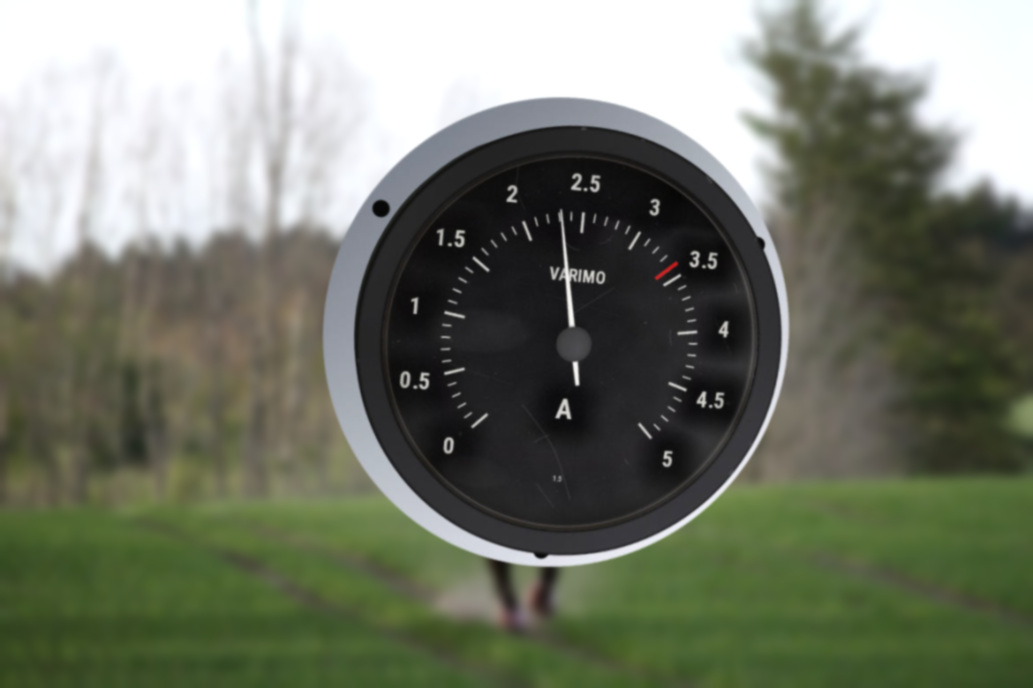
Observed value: 2.3; A
